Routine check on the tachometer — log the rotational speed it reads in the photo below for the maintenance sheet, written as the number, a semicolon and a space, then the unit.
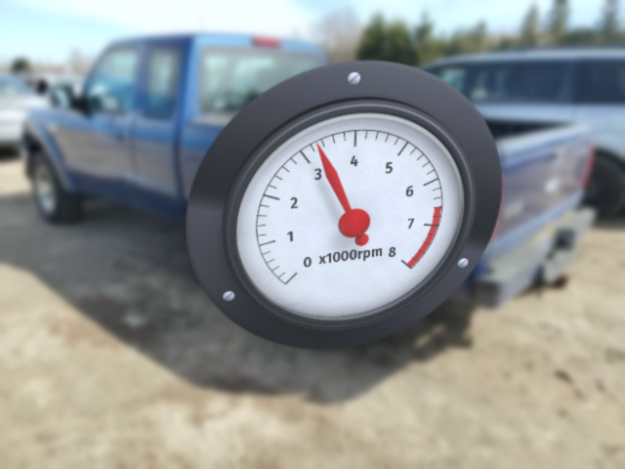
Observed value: 3300; rpm
